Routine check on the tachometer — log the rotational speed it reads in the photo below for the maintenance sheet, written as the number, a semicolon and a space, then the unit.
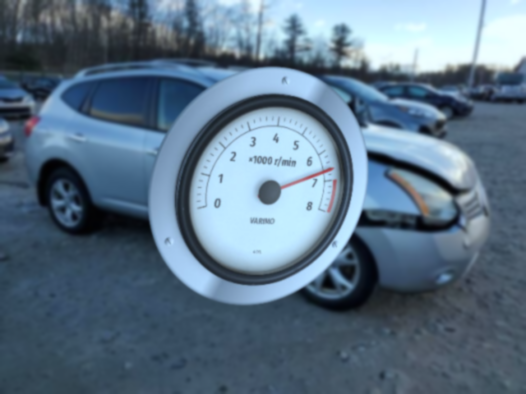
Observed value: 6600; rpm
